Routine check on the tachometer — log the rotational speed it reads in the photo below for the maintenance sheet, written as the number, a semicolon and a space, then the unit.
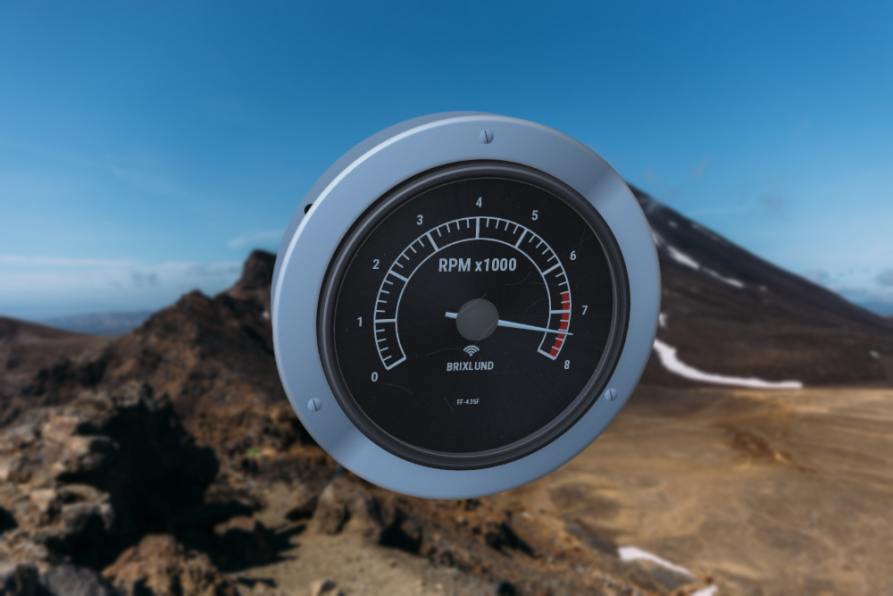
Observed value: 7400; rpm
